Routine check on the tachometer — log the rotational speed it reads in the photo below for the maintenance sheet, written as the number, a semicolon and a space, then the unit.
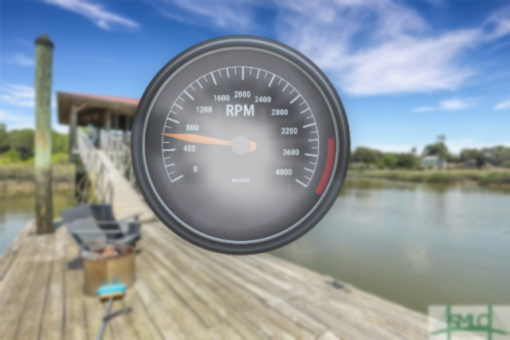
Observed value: 600; rpm
